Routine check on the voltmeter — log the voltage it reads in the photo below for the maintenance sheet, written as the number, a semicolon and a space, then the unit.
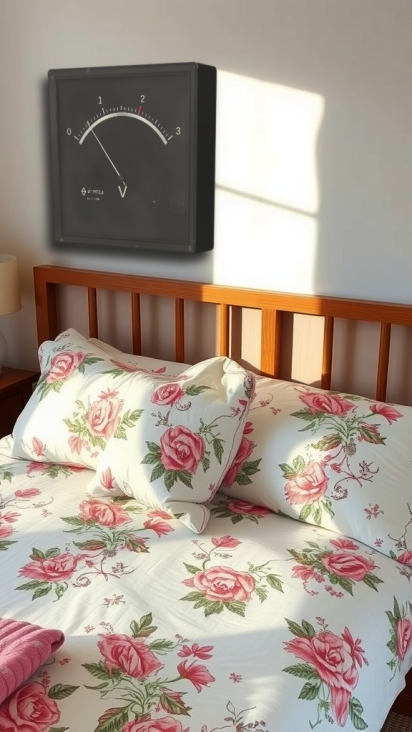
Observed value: 0.5; V
